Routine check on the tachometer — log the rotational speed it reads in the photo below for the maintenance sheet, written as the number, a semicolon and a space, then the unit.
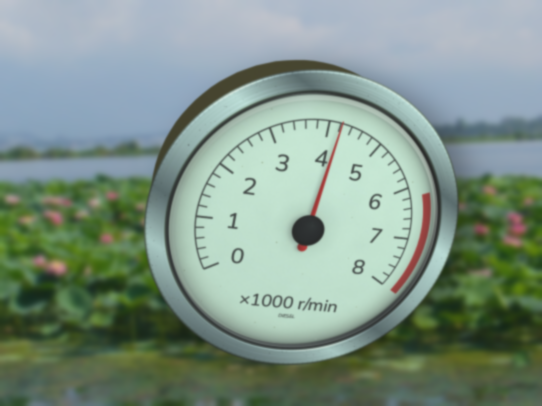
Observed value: 4200; rpm
